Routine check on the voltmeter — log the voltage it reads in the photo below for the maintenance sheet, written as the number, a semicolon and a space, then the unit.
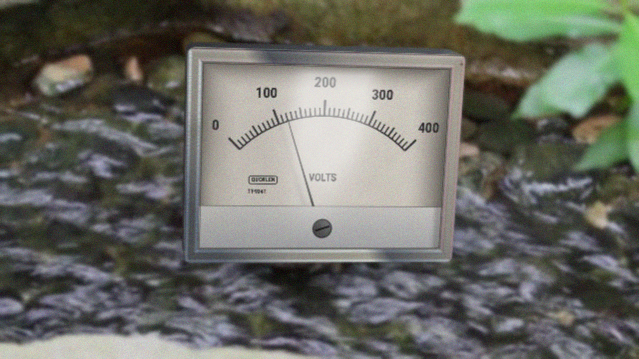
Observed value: 120; V
